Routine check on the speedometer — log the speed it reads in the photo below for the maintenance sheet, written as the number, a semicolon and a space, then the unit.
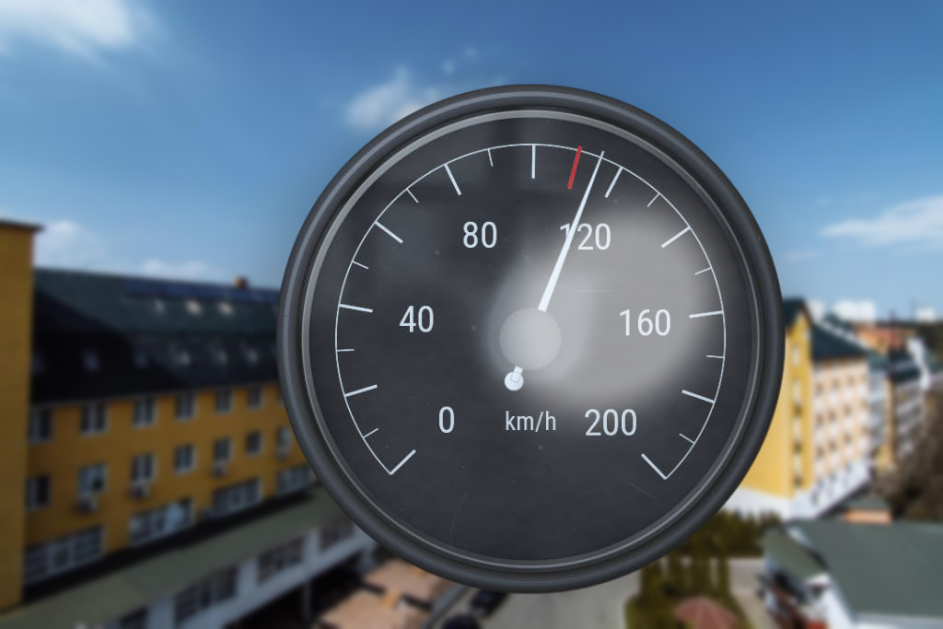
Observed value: 115; km/h
